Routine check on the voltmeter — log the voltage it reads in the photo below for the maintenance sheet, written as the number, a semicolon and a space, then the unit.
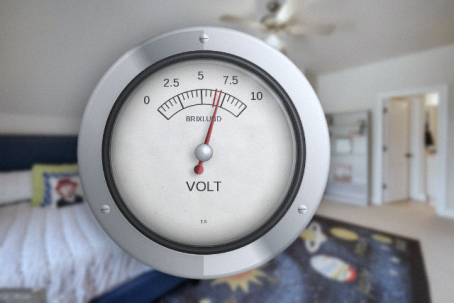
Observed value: 7; V
